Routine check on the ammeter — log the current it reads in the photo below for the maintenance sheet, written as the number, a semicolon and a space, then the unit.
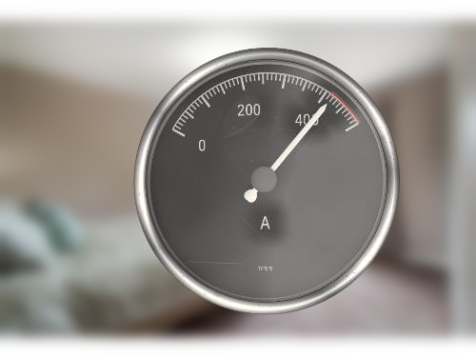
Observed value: 420; A
